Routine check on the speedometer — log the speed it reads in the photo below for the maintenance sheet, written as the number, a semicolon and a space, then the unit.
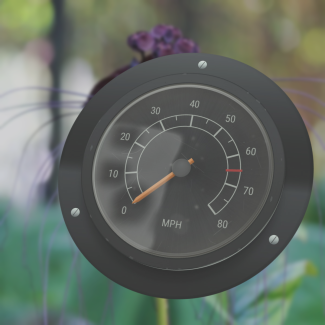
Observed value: 0; mph
